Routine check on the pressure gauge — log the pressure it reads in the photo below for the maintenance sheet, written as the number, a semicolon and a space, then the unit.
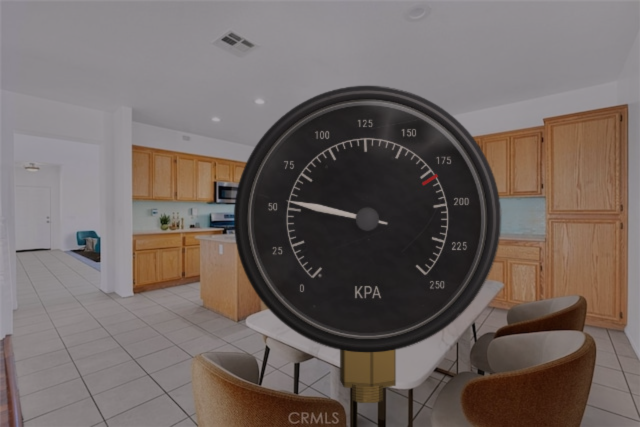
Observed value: 55; kPa
